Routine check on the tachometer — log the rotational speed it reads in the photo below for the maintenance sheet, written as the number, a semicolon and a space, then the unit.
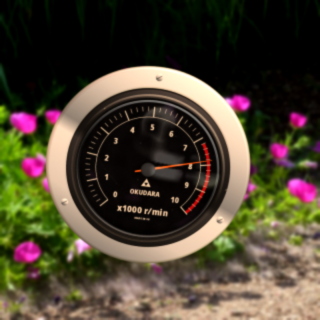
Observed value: 7800; rpm
